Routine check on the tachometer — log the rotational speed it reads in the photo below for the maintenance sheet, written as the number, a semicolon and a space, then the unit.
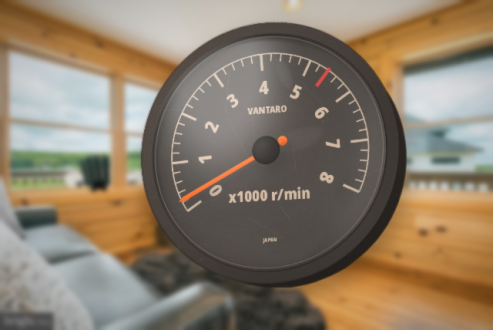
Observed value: 200; rpm
